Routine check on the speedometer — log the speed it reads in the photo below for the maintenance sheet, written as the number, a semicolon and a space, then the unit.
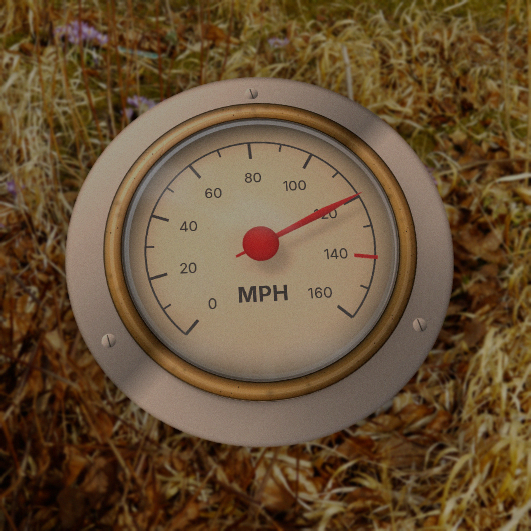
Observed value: 120; mph
